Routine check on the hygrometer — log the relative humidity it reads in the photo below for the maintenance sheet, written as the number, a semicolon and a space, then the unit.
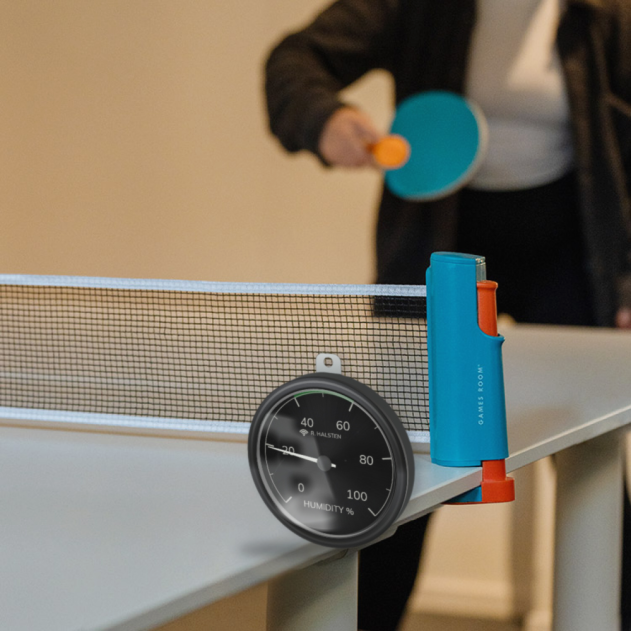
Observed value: 20; %
